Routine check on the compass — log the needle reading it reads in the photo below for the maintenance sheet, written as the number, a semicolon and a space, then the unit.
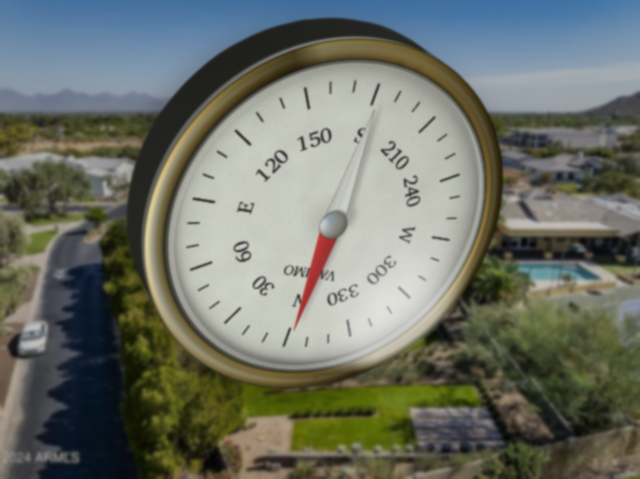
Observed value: 0; °
